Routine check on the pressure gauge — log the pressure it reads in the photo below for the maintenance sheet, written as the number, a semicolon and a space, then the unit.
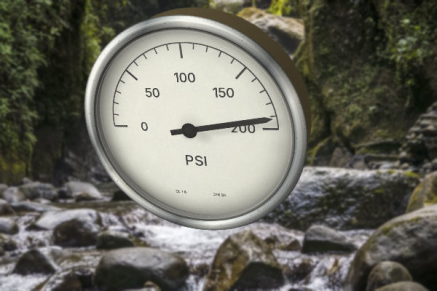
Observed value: 190; psi
